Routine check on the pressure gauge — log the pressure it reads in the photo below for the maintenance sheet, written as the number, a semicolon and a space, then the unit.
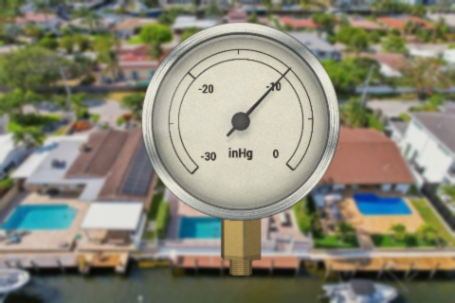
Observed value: -10; inHg
